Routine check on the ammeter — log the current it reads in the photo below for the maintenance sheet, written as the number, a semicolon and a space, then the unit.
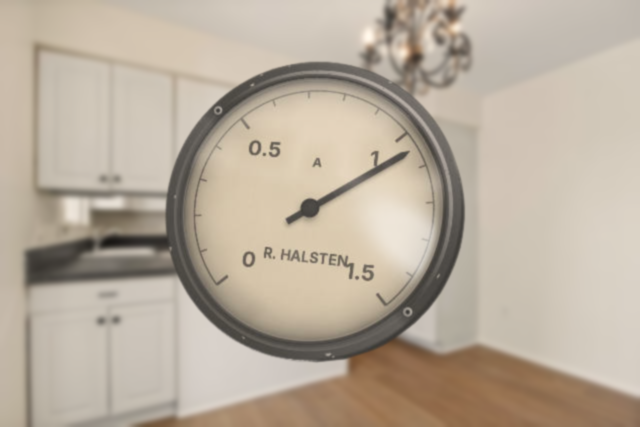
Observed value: 1.05; A
